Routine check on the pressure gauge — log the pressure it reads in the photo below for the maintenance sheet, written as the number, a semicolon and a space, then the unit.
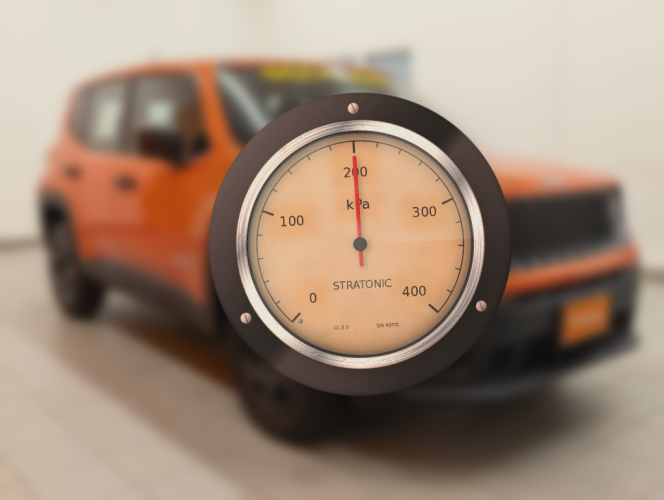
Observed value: 200; kPa
